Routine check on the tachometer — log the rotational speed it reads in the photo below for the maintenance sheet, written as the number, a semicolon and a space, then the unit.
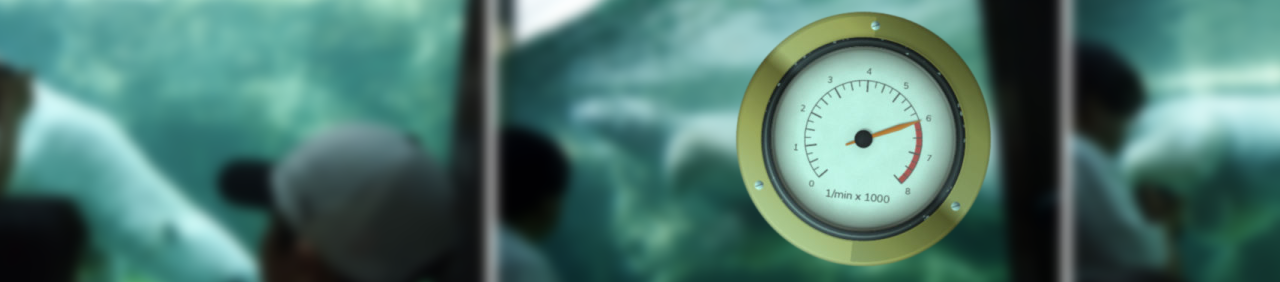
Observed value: 6000; rpm
